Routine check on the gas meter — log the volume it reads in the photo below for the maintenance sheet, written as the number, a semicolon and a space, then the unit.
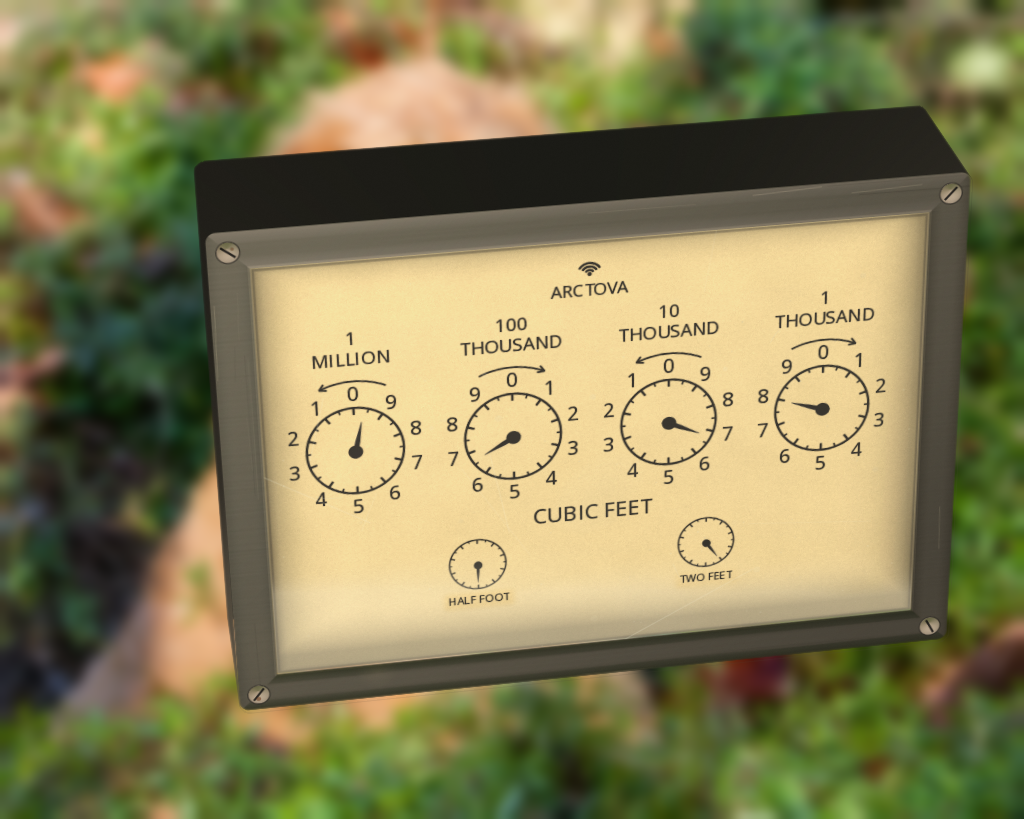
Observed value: 966800; ft³
